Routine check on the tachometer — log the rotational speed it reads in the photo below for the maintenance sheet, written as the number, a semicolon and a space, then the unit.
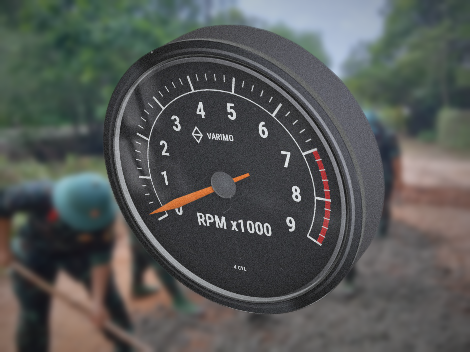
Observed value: 200; rpm
